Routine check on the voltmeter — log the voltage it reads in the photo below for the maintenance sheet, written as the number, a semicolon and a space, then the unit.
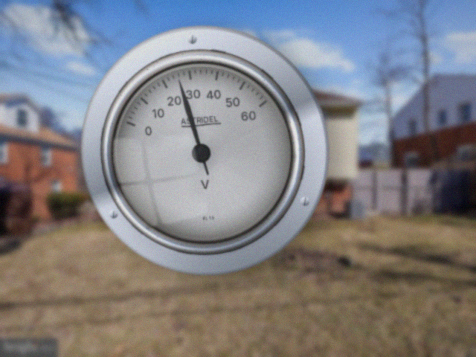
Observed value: 26; V
